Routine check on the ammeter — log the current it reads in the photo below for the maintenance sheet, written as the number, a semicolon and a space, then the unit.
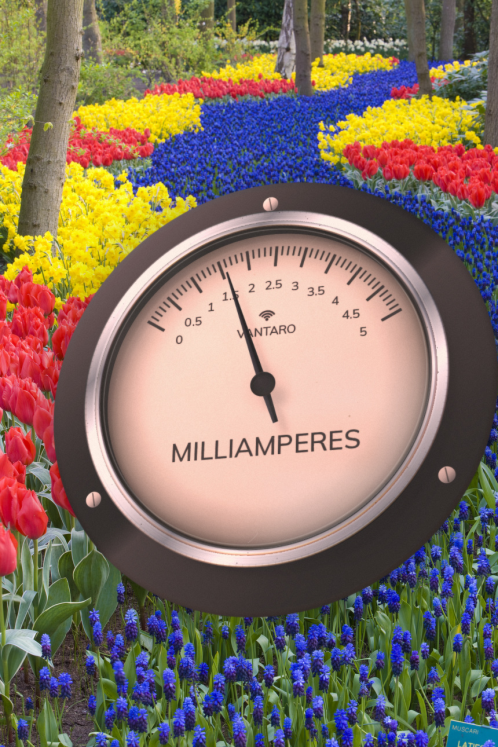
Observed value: 1.6; mA
